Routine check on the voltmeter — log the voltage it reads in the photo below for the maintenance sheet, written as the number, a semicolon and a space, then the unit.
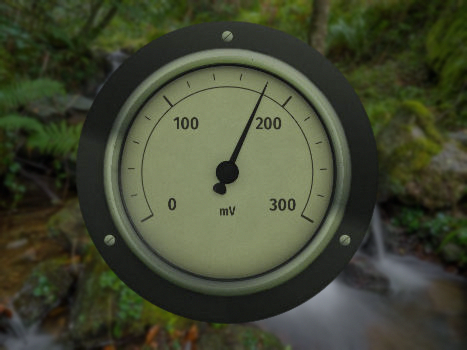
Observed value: 180; mV
